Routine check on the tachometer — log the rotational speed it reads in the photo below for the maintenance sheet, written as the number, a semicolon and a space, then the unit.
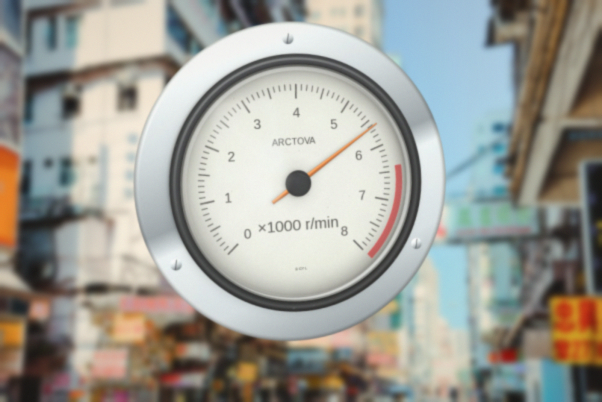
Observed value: 5600; rpm
